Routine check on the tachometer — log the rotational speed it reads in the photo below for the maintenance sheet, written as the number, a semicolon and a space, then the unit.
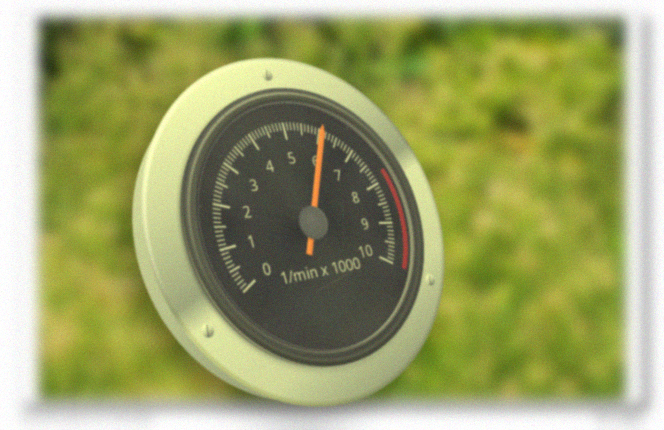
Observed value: 6000; rpm
